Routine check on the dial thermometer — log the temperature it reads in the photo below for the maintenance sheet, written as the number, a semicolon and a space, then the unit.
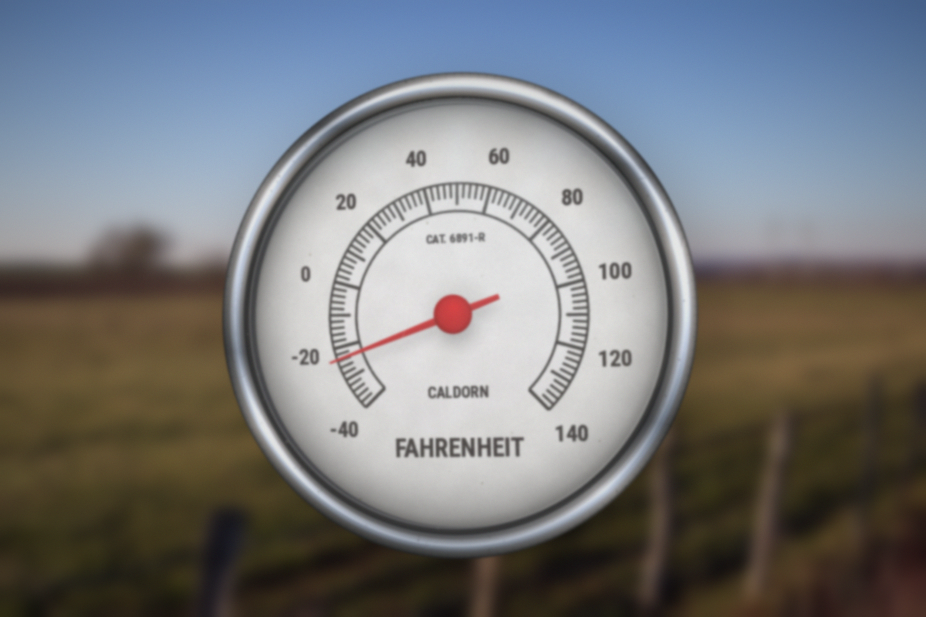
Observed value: -24; °F
